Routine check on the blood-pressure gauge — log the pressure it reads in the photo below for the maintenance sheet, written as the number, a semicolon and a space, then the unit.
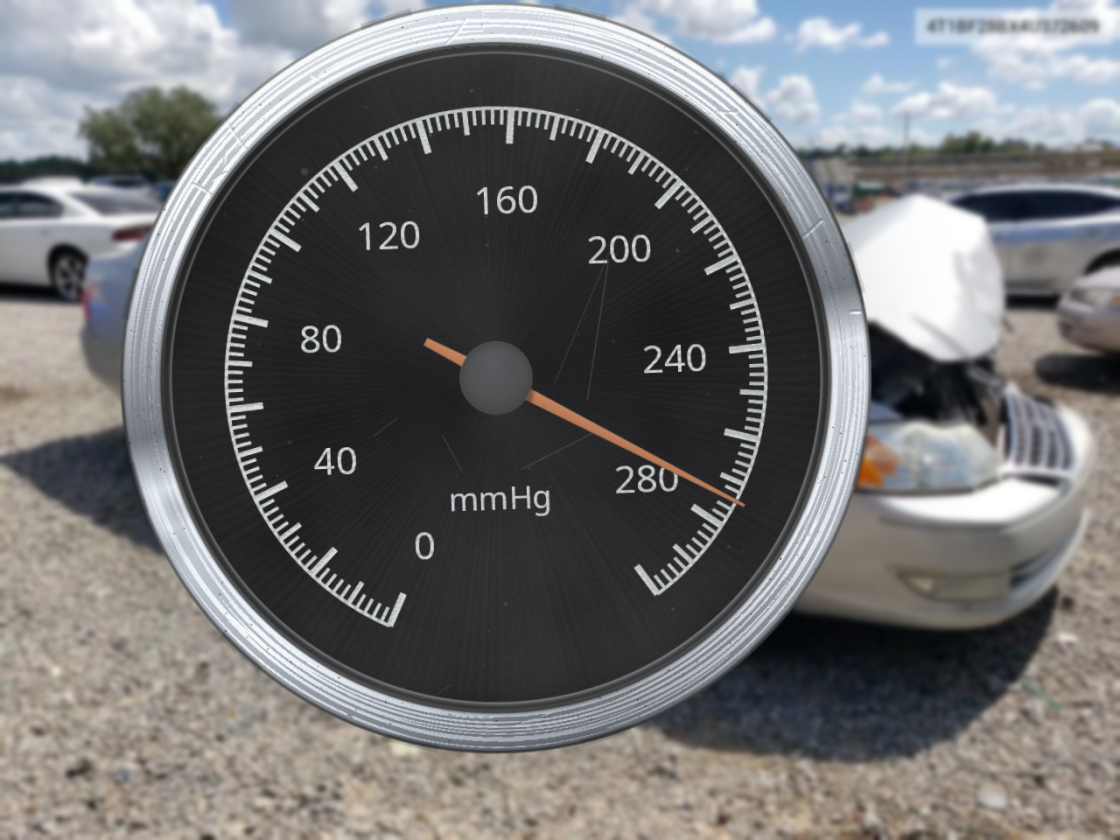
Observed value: 274; mmHg
